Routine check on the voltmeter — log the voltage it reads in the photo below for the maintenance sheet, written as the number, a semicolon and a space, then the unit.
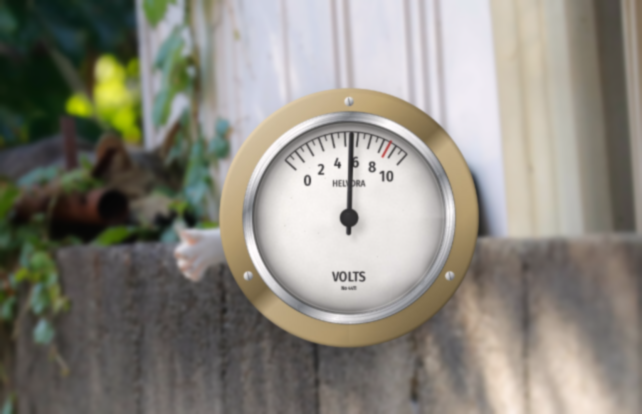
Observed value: 5.5; V
